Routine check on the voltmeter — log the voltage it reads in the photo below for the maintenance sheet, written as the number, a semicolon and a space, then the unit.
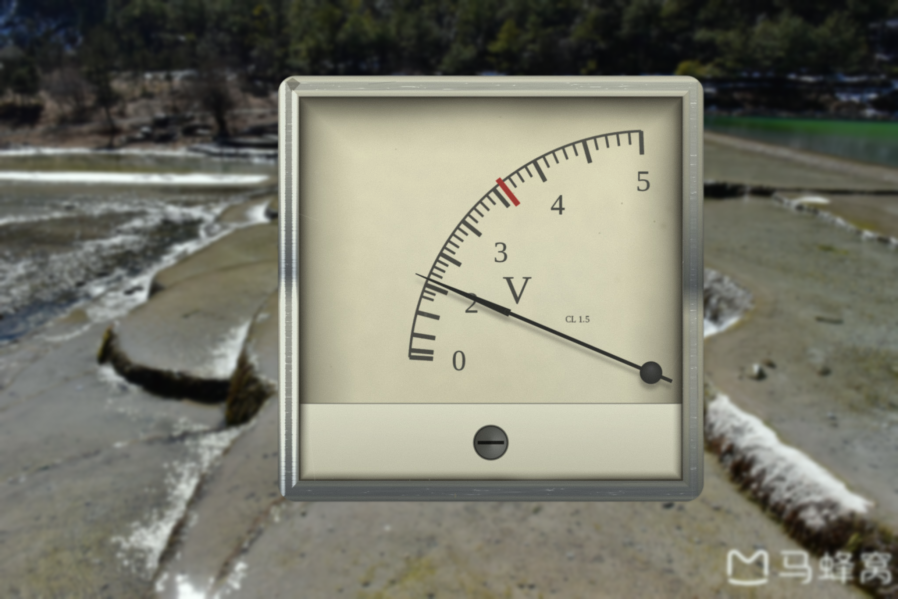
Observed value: 2.1; V
